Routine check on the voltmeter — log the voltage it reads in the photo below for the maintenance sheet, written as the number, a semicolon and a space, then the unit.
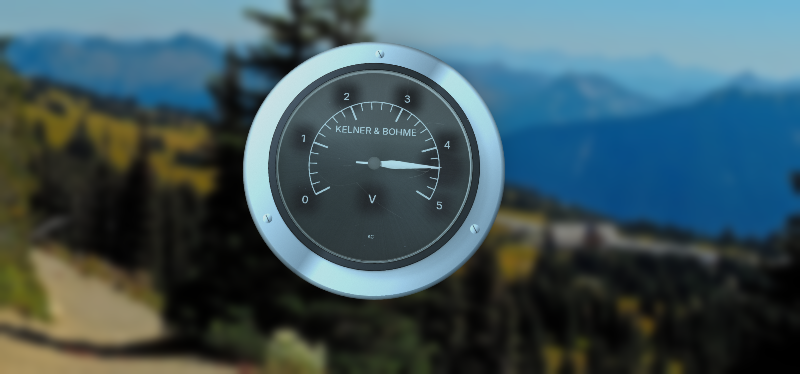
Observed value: 4.4; V
